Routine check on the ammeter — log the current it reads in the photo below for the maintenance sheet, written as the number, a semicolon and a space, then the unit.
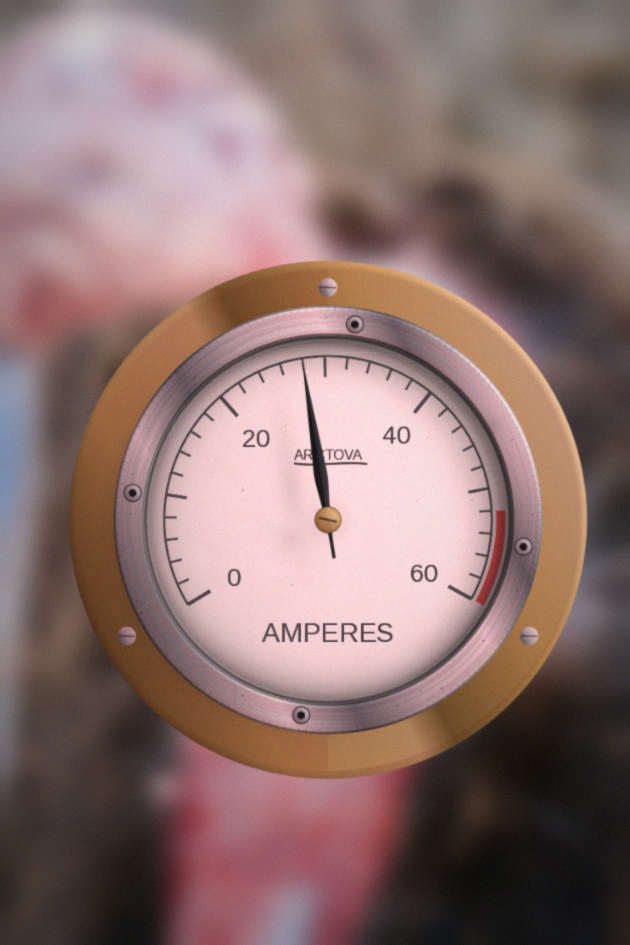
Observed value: 28; A
